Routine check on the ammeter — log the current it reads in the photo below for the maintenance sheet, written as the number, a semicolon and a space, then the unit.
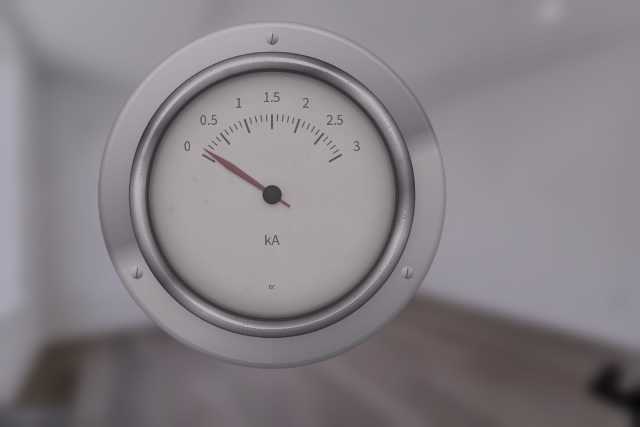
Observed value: 0.1; kA
